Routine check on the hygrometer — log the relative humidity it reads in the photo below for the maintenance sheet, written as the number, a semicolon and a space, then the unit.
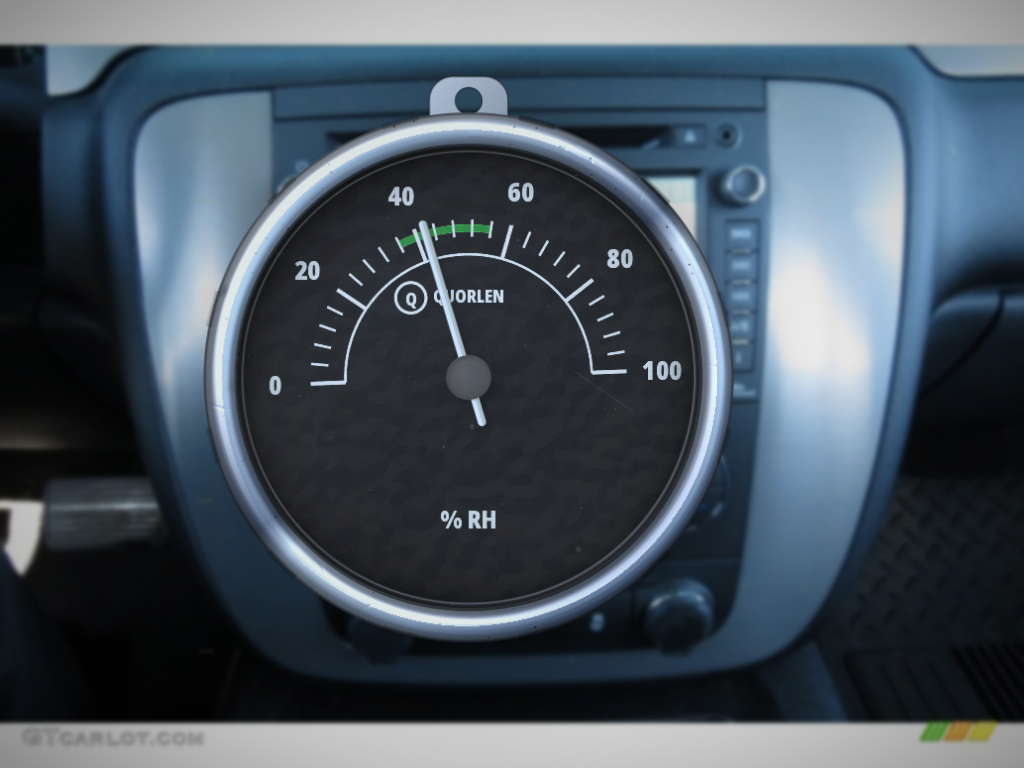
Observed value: 42; %
